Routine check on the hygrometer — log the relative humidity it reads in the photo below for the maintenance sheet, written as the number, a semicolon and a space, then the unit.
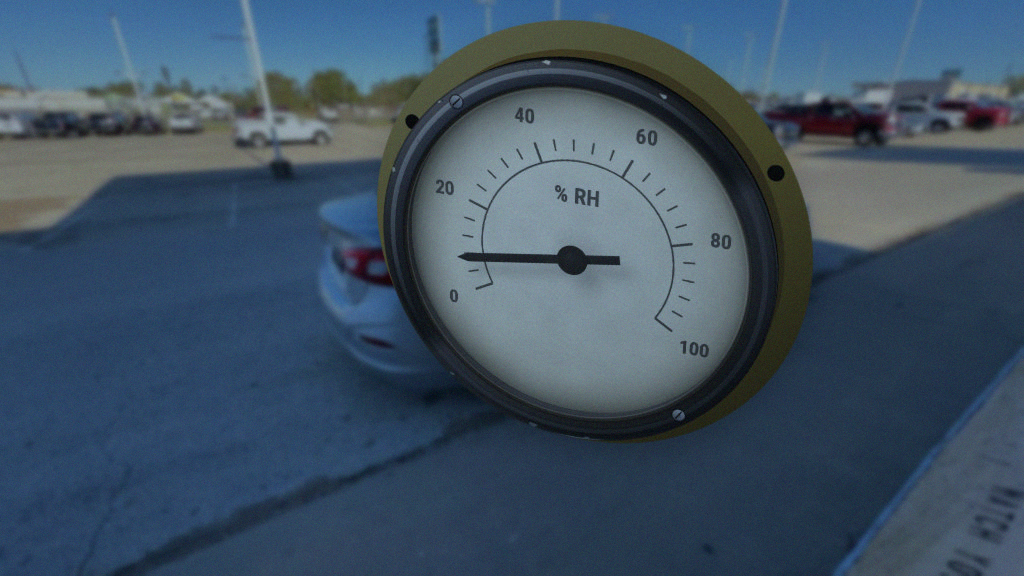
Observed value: 8; %
